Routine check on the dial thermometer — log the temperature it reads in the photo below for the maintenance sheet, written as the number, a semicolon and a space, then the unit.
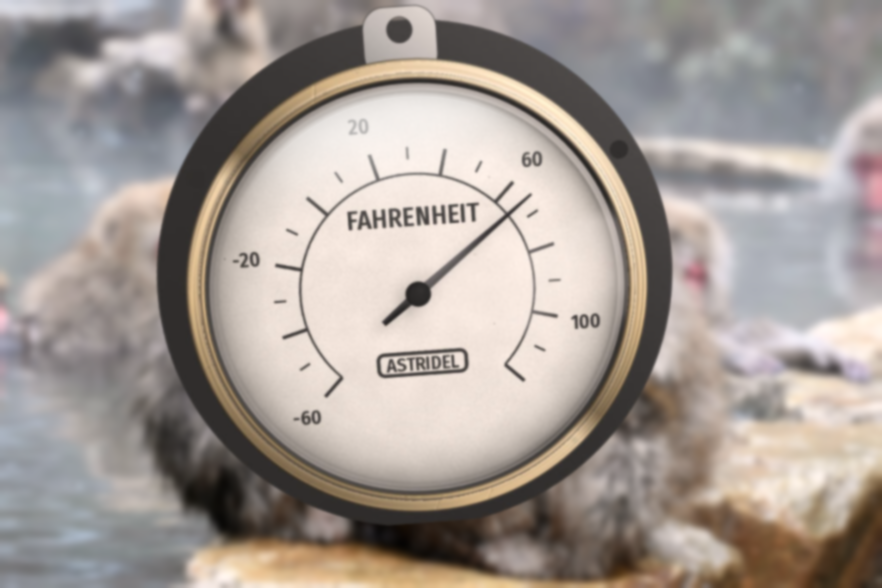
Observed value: 65; °F
